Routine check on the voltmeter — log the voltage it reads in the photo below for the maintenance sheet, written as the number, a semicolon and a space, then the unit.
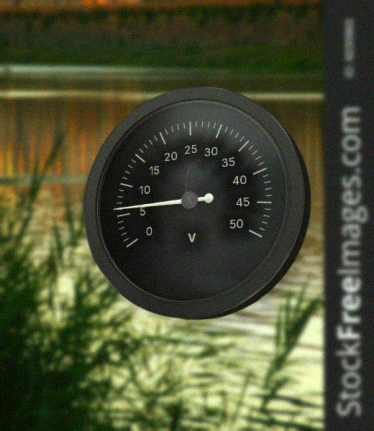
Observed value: 6; V
